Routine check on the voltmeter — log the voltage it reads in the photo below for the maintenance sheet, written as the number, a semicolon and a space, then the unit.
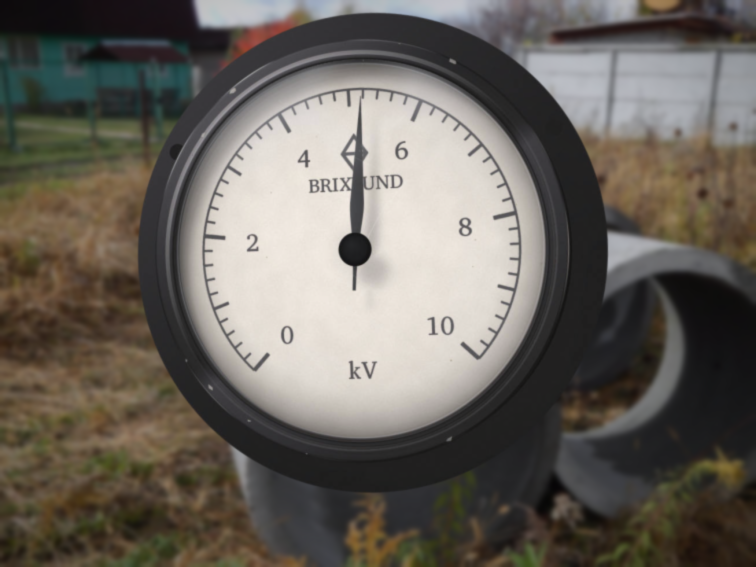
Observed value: 5.2; kV
